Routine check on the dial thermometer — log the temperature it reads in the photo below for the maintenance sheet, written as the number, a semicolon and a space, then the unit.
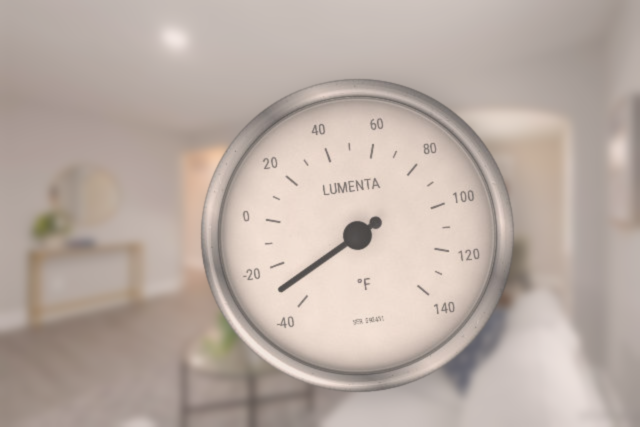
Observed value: -30; °F
